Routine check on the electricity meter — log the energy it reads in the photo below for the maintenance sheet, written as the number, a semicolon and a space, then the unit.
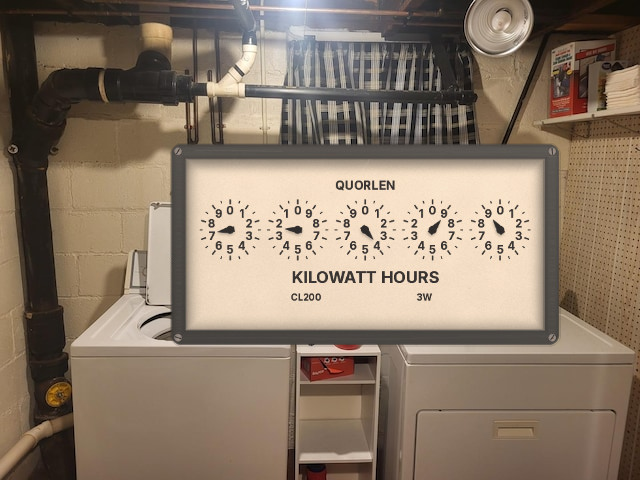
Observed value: 72389; kWh
